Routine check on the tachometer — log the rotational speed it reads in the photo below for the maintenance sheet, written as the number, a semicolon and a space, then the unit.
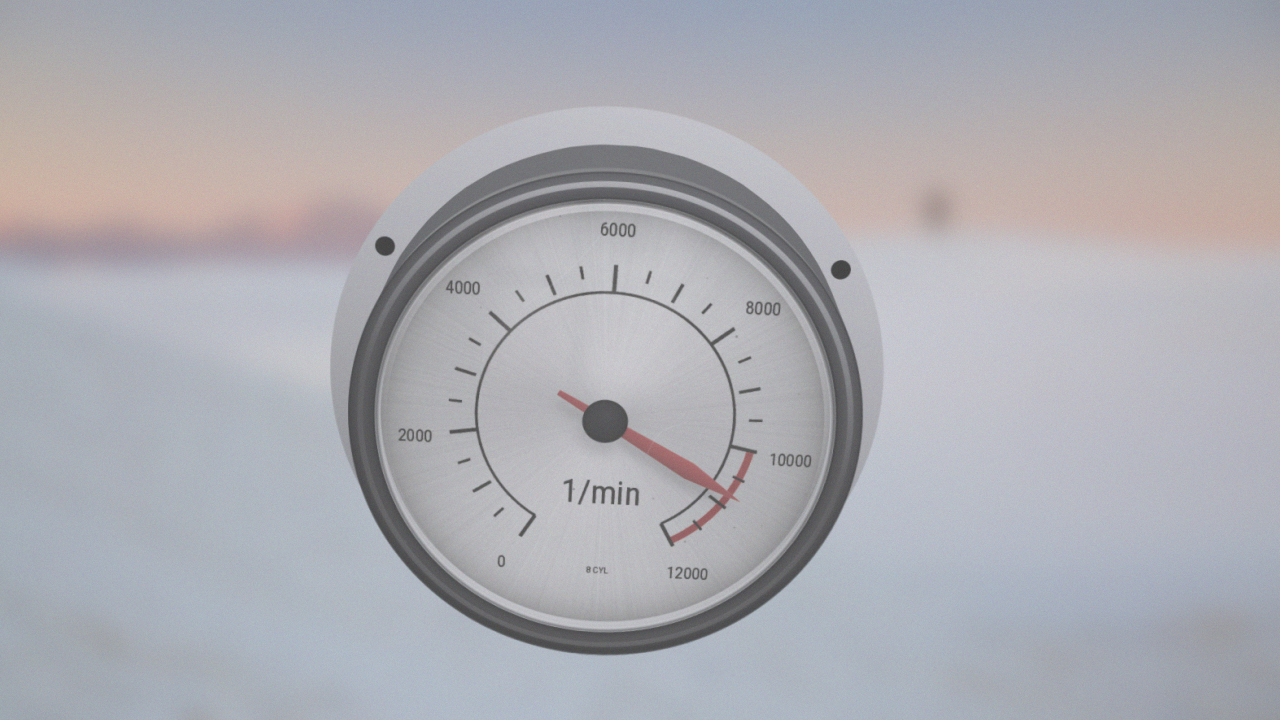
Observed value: 10750; rpm
